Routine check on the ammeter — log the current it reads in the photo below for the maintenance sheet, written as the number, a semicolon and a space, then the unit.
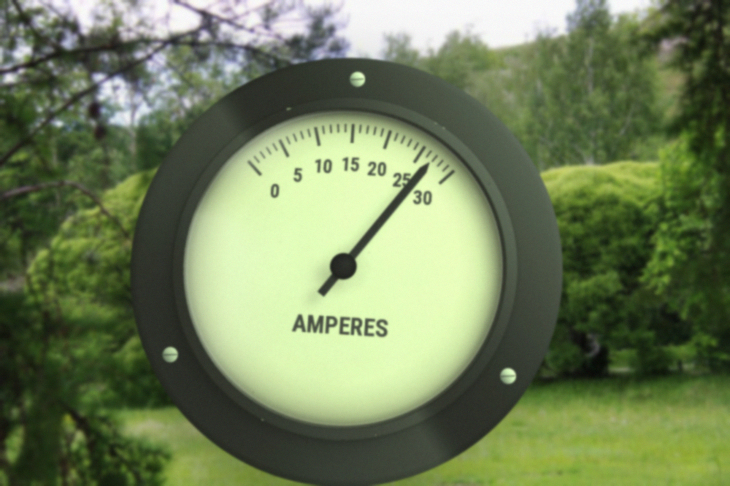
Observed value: 27; A
